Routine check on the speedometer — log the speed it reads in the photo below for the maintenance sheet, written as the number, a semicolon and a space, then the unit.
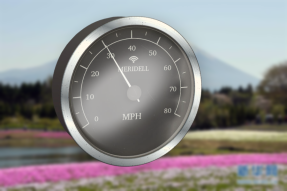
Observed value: 30; mph
